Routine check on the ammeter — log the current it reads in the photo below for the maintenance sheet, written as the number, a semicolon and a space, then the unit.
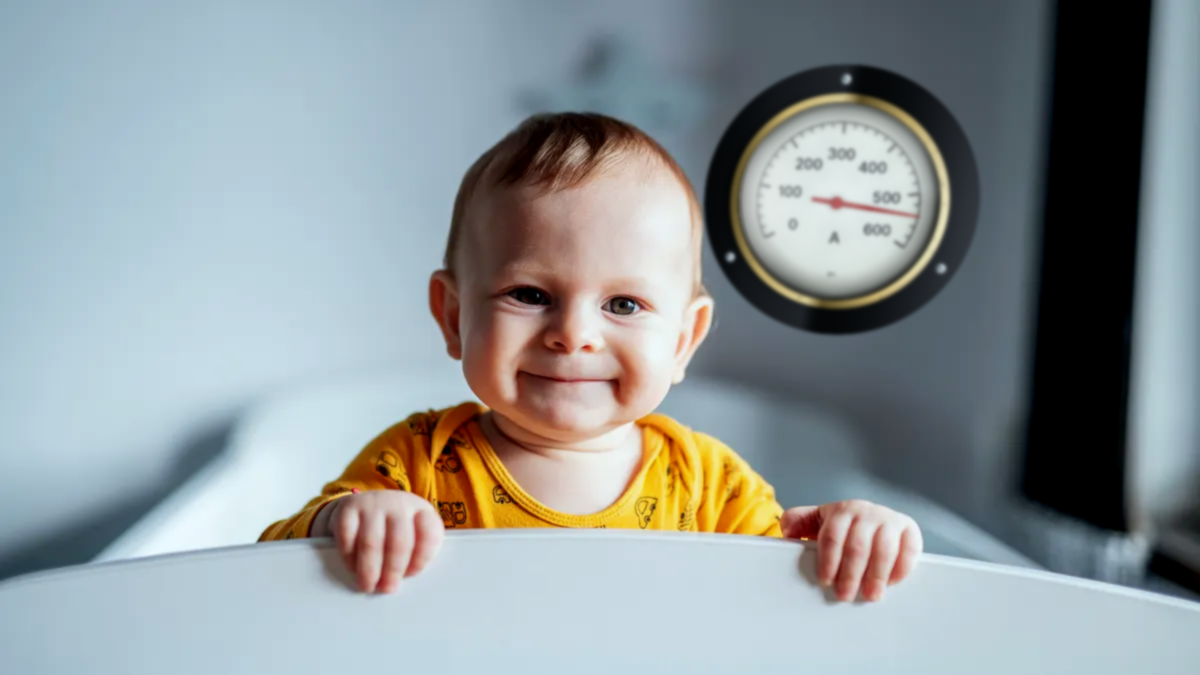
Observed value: 540; A
